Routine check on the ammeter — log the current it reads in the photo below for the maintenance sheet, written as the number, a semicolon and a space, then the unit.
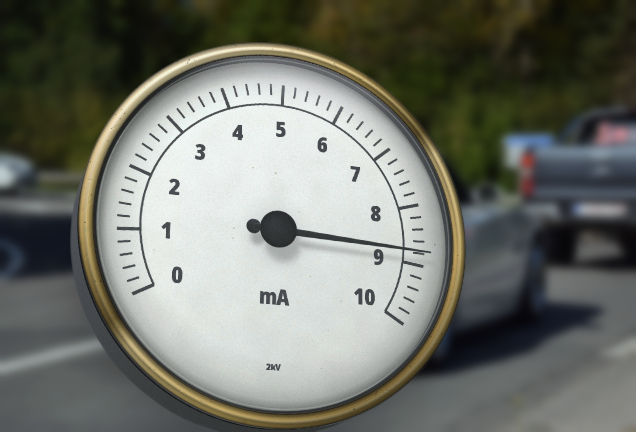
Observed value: 8.8; mA
